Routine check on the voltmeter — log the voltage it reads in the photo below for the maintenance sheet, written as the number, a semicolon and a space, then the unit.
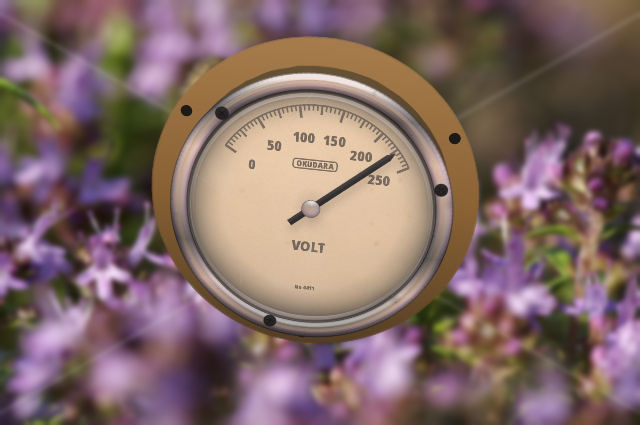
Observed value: 225; V
